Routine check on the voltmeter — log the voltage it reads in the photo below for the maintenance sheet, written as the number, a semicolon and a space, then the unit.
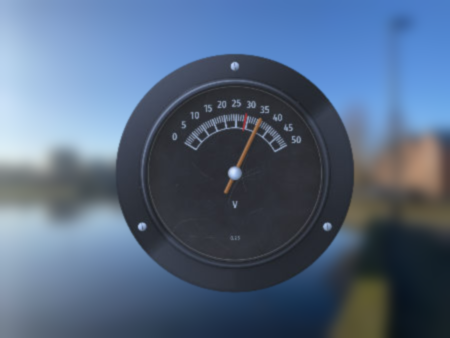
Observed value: 35; V
